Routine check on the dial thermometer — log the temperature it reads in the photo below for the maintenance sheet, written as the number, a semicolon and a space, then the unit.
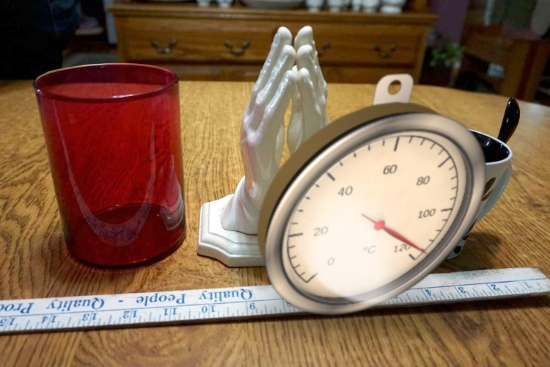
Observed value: 116; °C
